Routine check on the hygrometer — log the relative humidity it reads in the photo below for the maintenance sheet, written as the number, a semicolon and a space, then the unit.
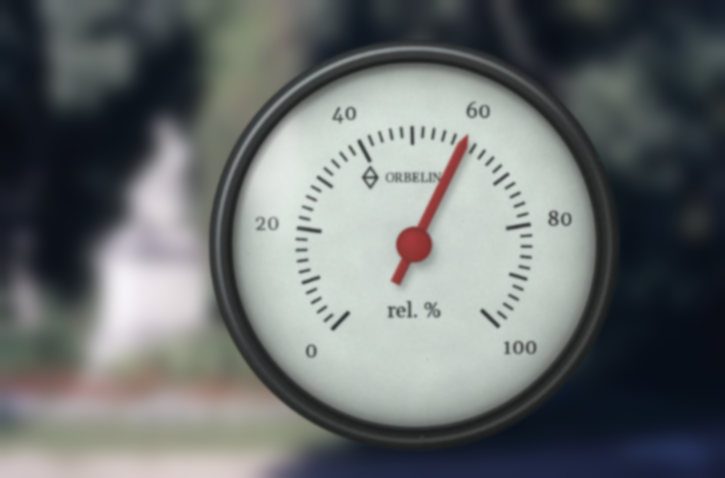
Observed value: 60; %
